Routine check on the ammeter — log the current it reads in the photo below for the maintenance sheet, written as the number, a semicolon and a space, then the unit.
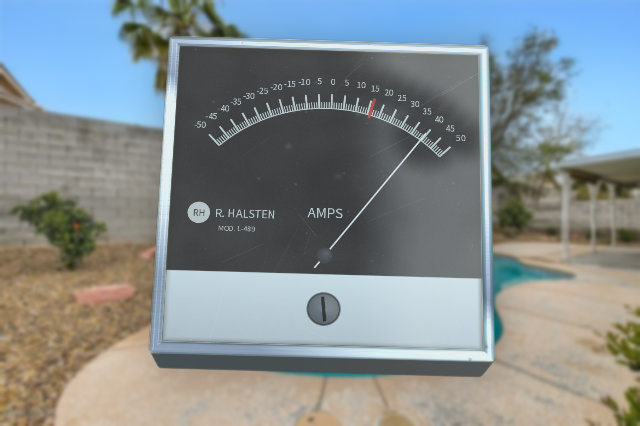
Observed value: 40; A
